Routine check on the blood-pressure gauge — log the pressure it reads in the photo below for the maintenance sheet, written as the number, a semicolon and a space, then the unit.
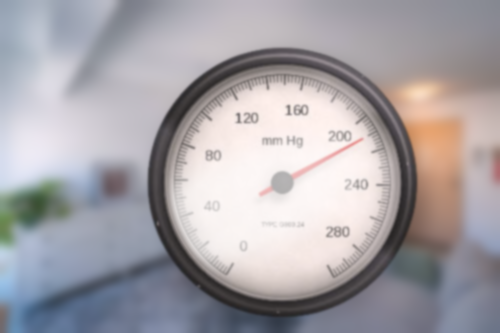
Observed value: 210; mmHg
